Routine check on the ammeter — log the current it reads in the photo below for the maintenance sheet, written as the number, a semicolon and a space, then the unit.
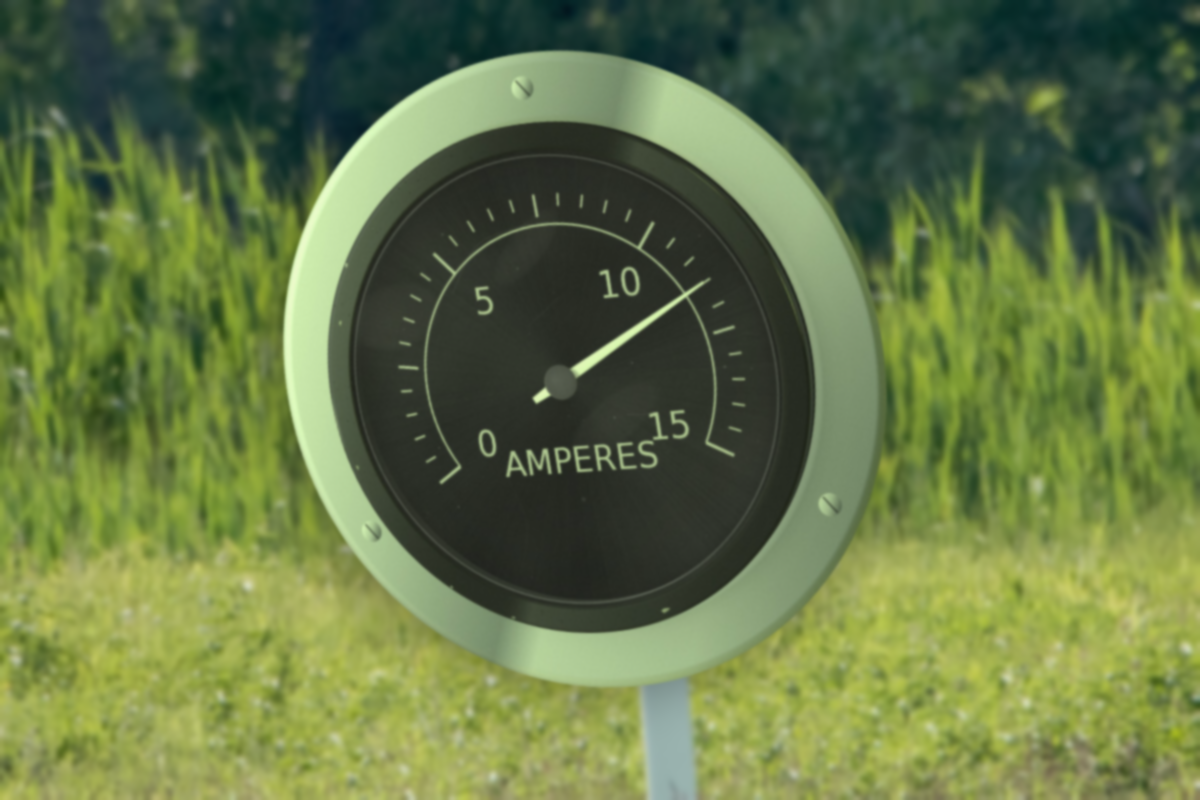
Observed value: 11.5; A
